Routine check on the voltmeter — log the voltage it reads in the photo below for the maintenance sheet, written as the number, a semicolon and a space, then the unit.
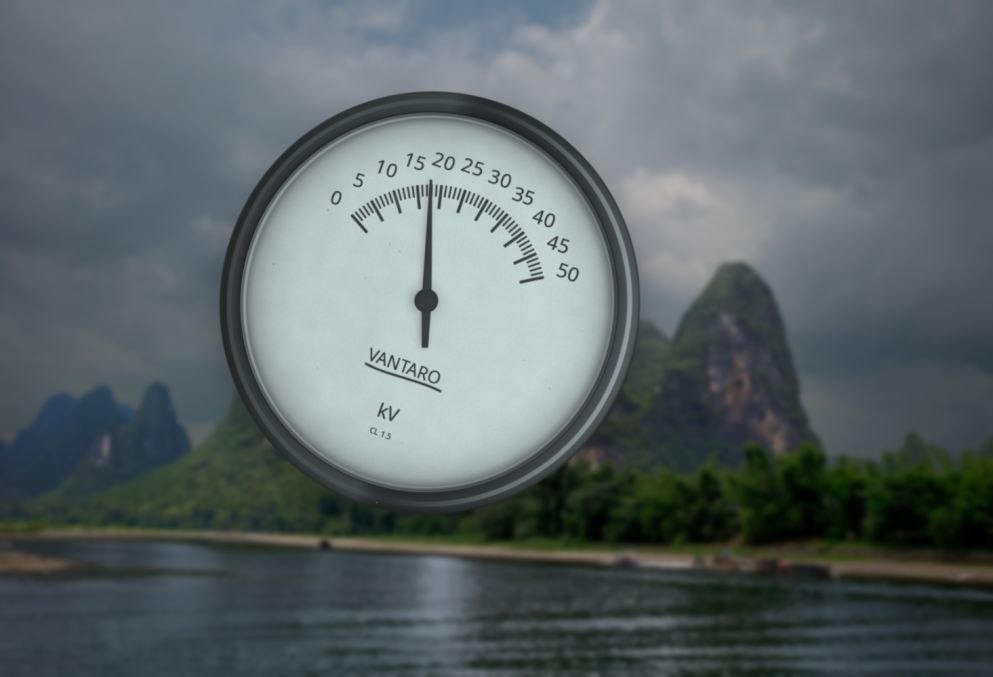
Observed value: 18; kV
